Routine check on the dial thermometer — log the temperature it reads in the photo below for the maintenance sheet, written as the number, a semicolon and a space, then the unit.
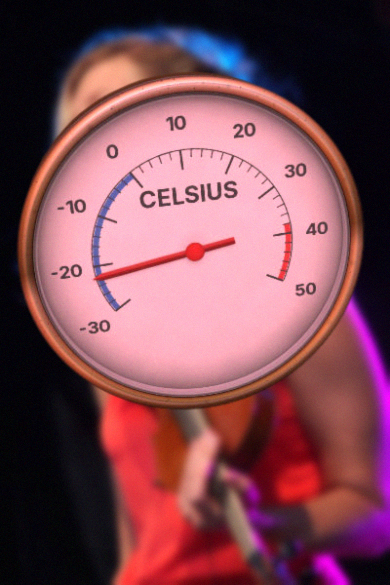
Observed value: -22; °C
